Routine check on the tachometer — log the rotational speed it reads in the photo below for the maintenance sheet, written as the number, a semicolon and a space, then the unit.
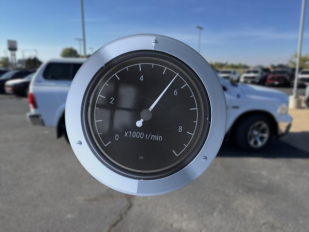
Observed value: 5500; rpm
